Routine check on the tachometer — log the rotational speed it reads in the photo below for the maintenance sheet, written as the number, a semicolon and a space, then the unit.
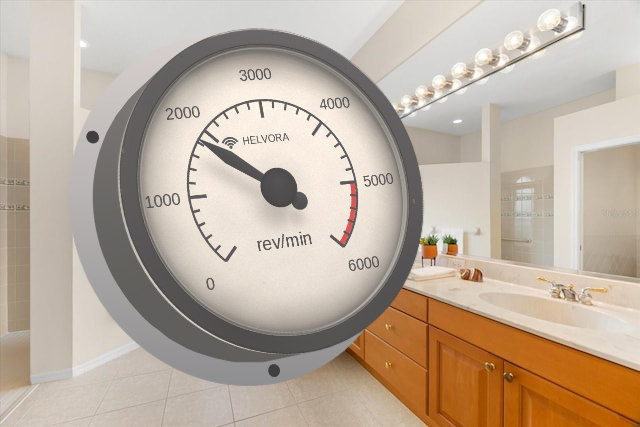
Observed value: 1800; rpm
